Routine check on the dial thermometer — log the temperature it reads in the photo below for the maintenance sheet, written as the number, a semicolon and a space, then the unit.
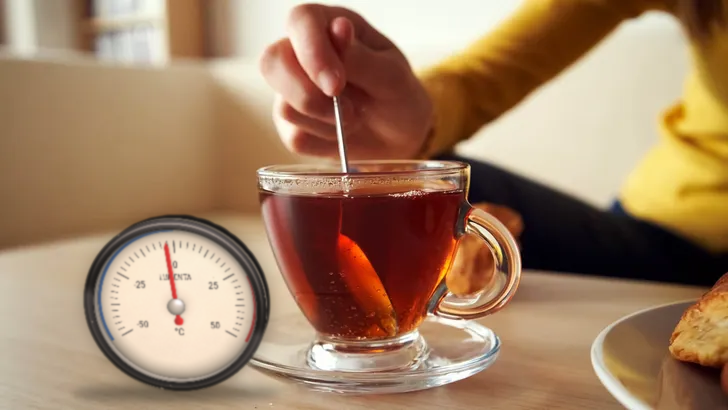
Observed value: -2.5; °C
